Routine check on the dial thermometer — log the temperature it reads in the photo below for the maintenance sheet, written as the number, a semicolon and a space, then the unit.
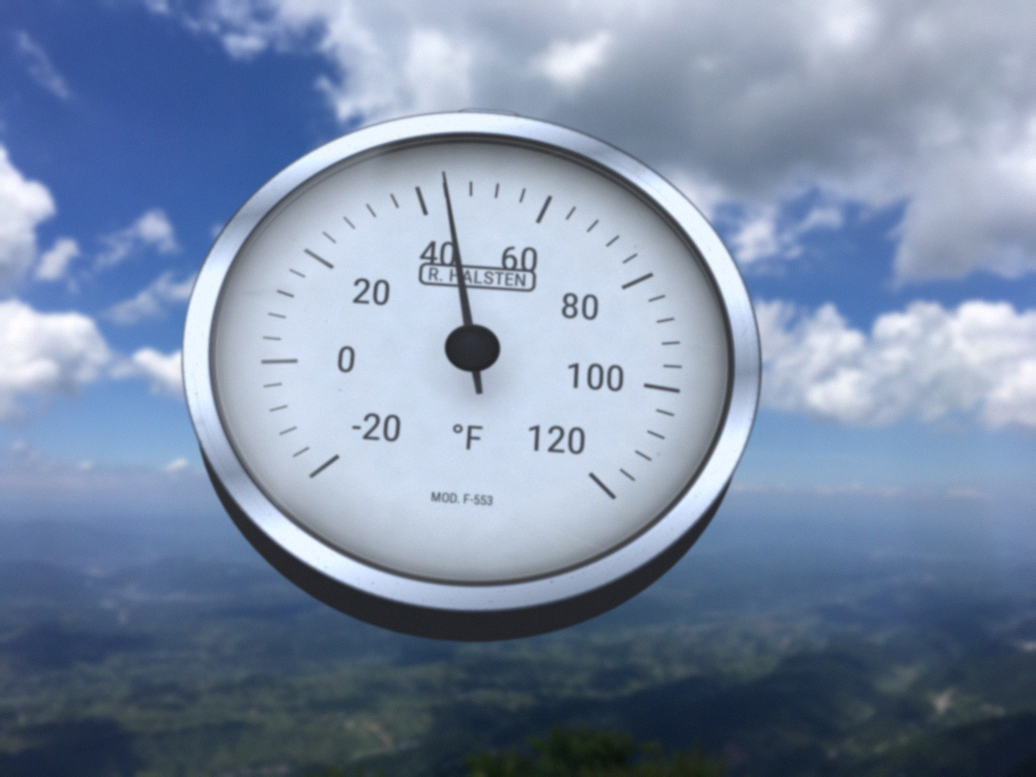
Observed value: 44; °F
